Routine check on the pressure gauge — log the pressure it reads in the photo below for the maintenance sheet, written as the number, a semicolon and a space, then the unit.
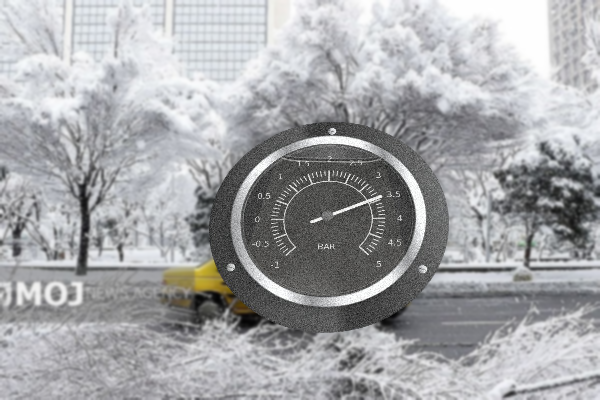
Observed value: 3.5; bar
